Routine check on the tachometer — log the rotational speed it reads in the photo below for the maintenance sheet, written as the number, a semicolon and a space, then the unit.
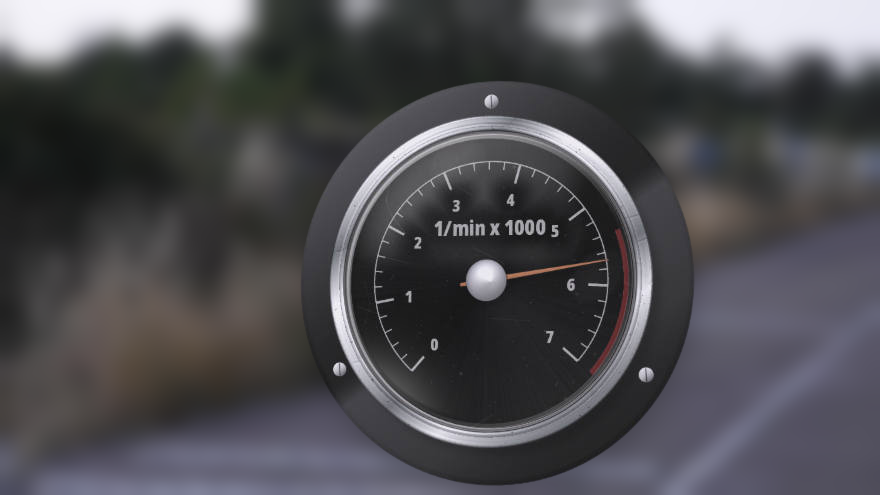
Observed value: 5700; rpm
